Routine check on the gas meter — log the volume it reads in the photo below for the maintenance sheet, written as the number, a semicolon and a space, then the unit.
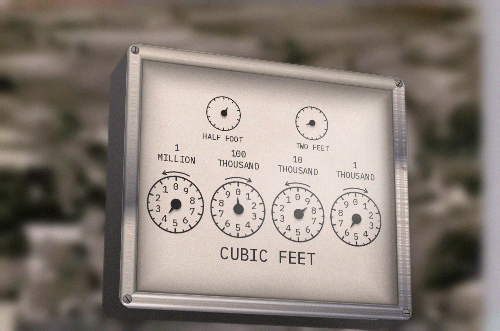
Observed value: 398600; ft³
